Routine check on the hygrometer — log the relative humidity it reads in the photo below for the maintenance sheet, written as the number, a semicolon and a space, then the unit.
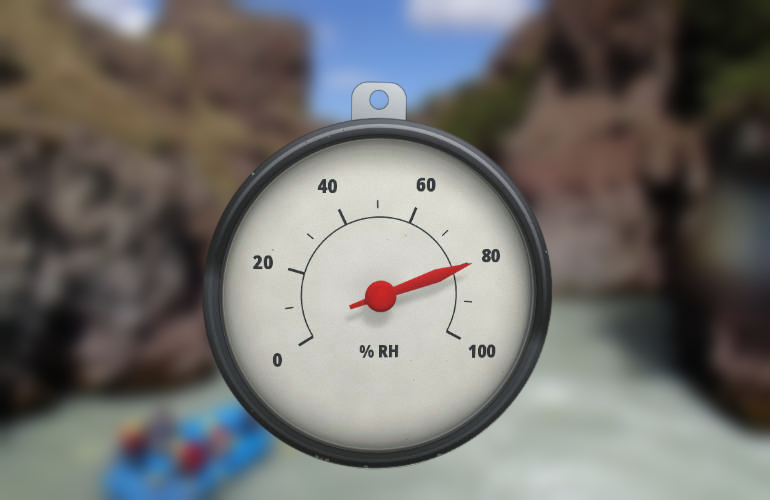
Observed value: 80; %
